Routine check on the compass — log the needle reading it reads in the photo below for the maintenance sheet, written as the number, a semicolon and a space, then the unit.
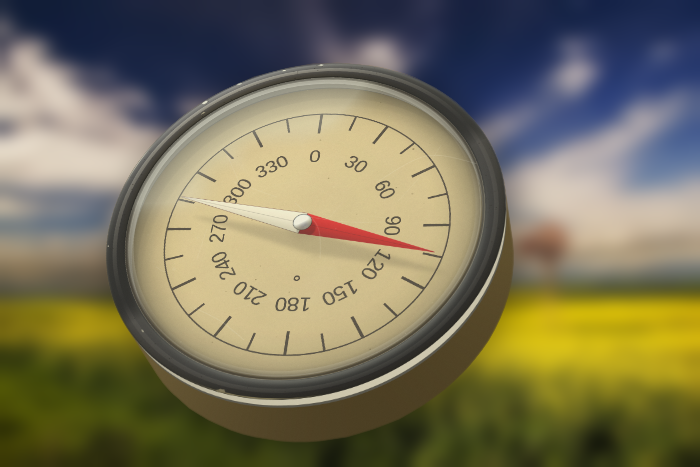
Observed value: 105; °
